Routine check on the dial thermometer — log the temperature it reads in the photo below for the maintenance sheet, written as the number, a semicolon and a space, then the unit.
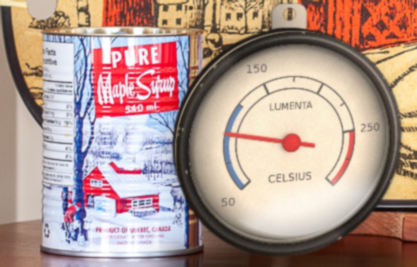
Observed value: 100; °C
